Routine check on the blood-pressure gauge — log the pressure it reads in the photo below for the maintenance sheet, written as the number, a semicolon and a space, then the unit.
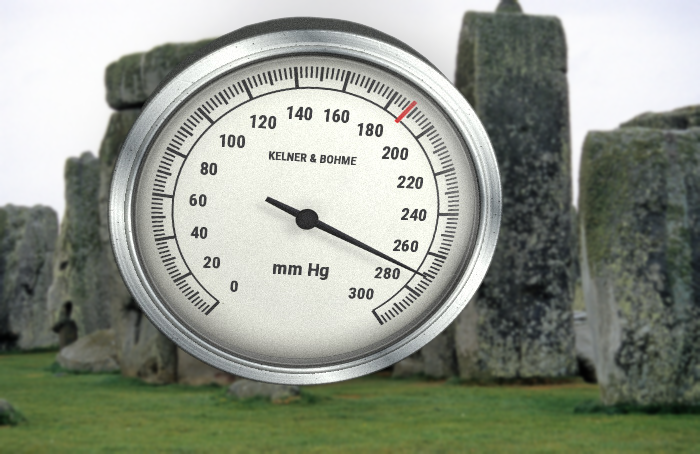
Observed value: 270; mmHg
